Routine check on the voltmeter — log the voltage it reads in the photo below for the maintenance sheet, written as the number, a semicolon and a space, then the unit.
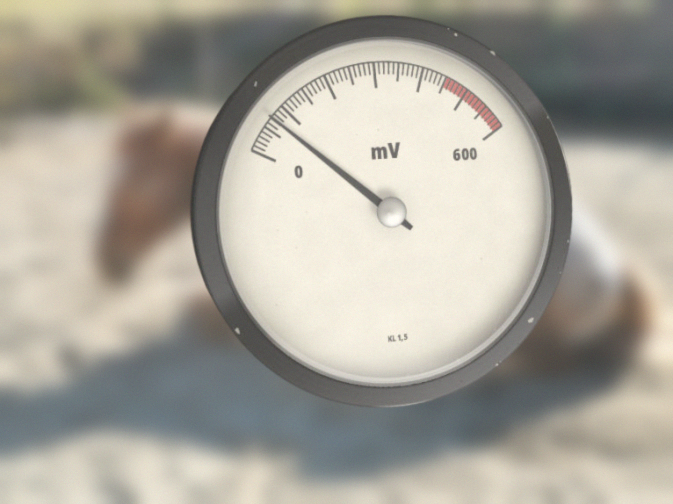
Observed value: 70; mV
